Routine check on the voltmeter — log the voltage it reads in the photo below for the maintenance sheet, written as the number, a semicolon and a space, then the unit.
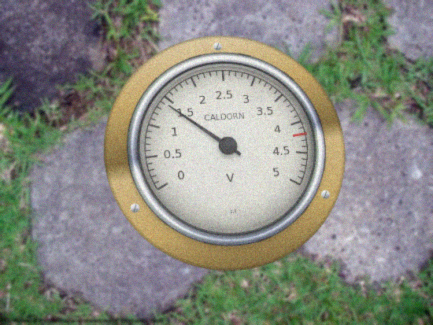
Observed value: 1.4; V
